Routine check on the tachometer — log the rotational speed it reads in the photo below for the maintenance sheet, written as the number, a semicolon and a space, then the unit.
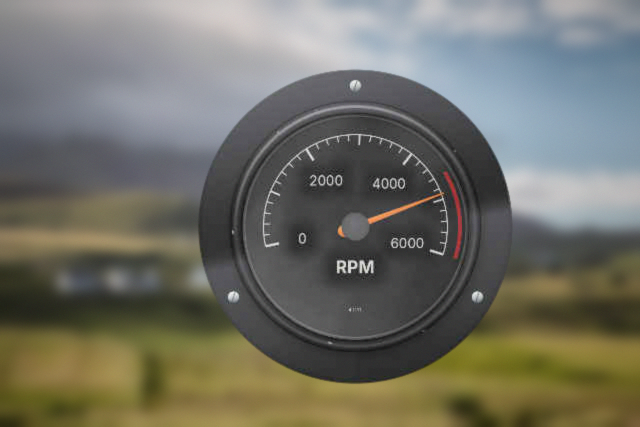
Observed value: 4900; rpm
